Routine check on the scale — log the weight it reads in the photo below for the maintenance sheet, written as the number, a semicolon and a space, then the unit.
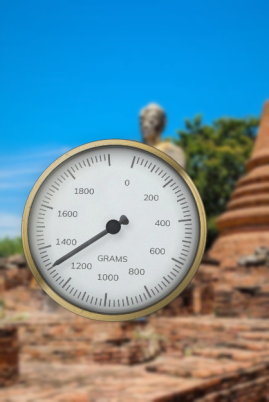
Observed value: 1300; g
